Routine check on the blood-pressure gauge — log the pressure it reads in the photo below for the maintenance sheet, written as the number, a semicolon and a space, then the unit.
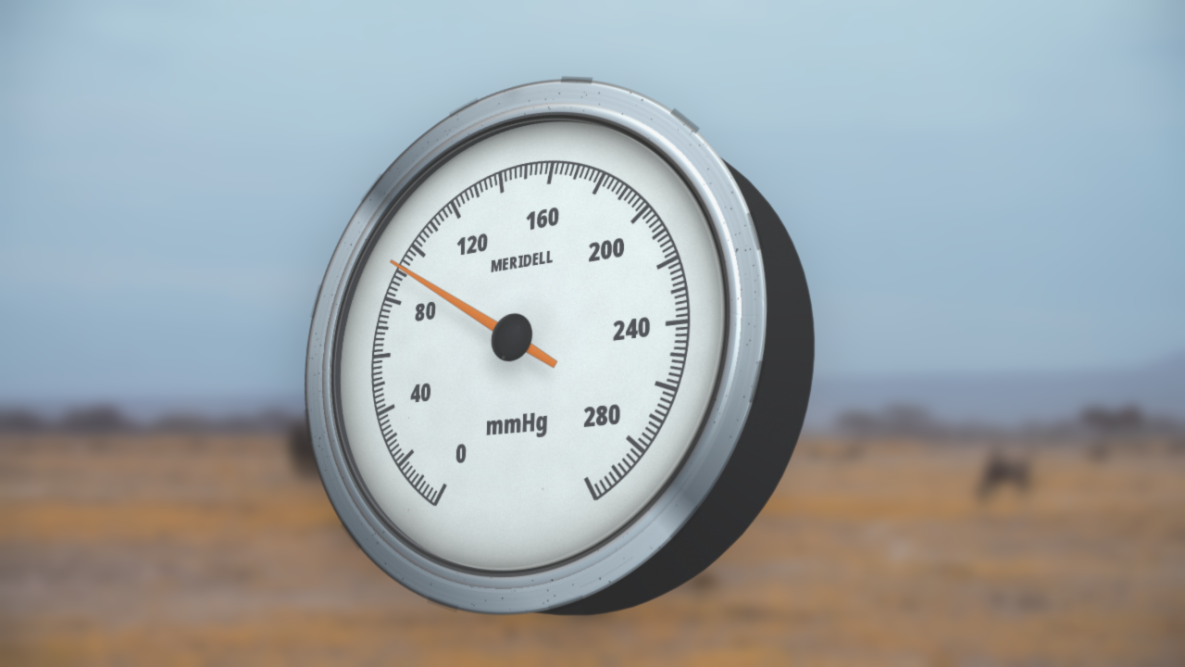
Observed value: 92; mmHg
